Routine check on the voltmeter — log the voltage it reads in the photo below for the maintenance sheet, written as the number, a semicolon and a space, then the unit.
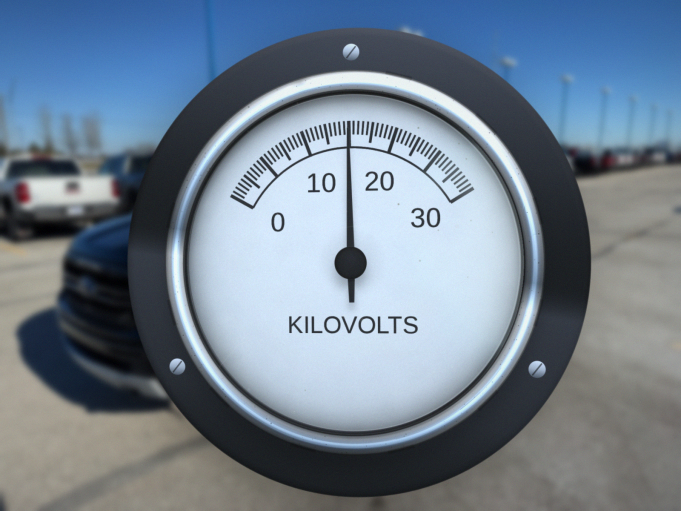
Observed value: 15; kV
